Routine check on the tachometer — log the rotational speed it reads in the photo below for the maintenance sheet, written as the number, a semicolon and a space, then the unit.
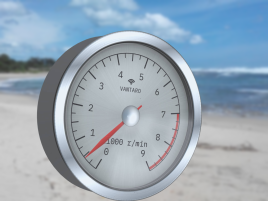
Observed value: 500; rpm
